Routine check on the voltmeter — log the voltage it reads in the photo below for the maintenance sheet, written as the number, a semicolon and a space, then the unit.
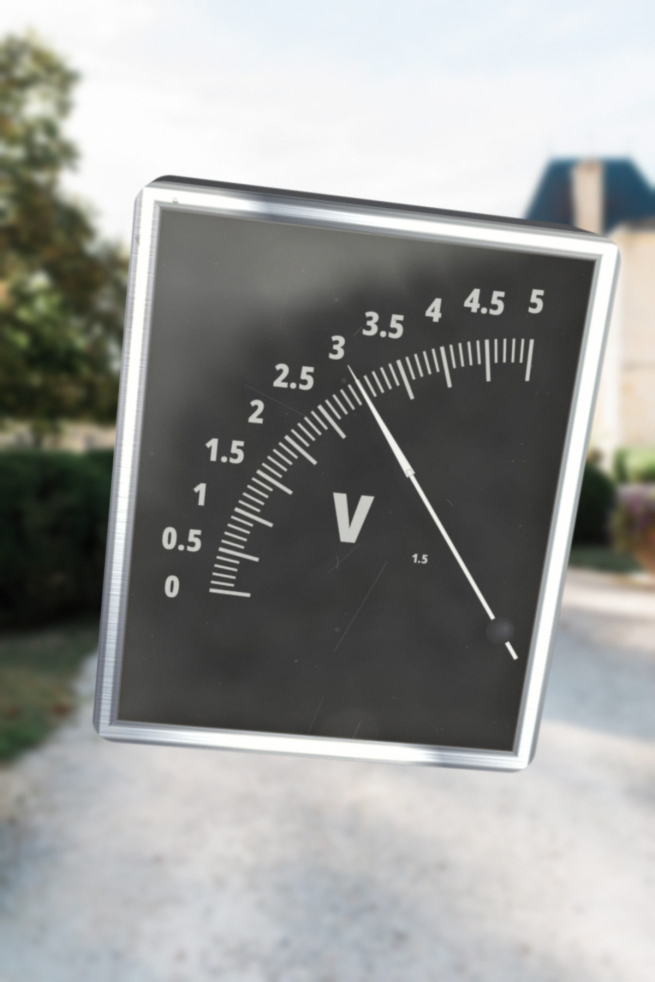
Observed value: 3; V
